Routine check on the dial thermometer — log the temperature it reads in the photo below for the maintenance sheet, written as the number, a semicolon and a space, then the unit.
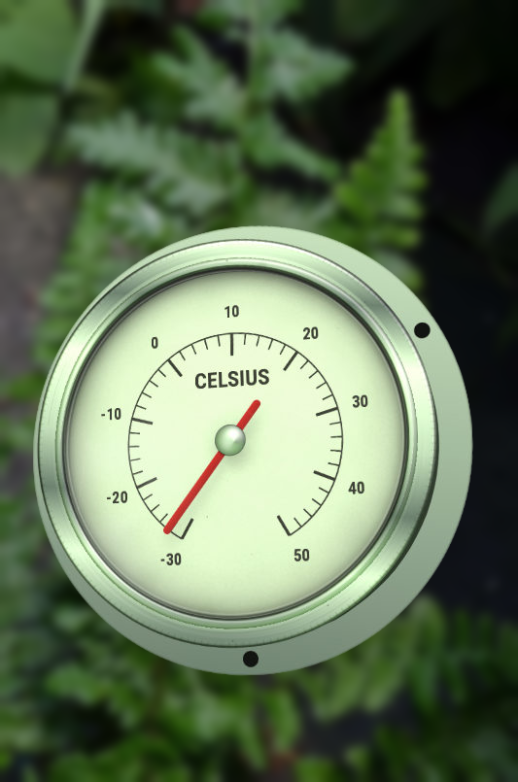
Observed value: -28; °C
